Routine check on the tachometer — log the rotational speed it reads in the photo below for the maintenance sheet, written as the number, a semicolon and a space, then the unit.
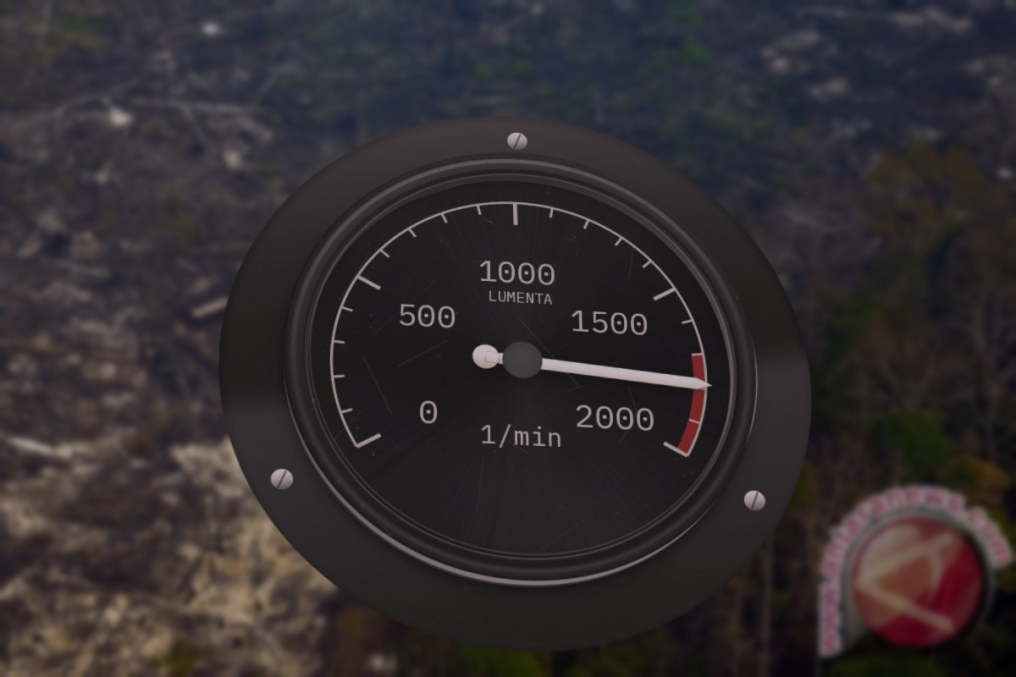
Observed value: 1800; rpm
